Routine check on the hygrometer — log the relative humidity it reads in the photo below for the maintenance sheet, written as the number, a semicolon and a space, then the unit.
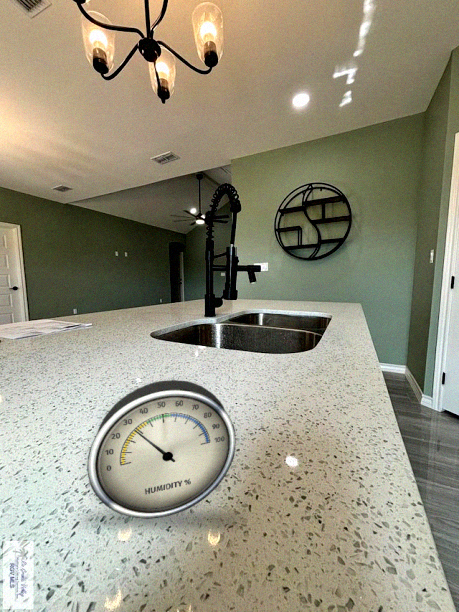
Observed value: 30; %
